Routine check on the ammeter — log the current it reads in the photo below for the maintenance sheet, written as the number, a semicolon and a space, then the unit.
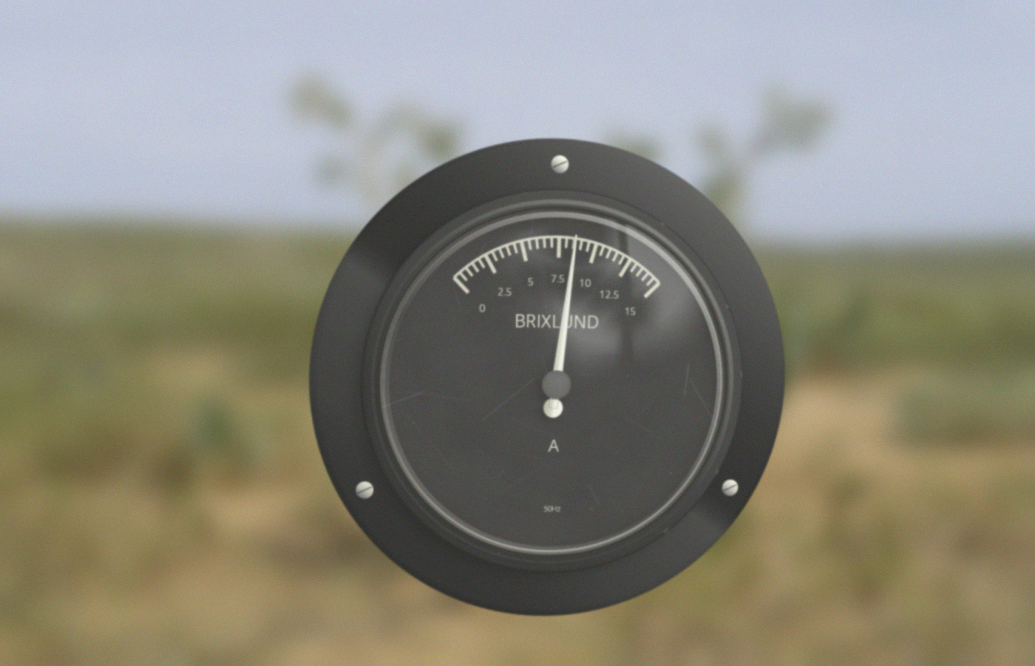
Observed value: 8.5; A
